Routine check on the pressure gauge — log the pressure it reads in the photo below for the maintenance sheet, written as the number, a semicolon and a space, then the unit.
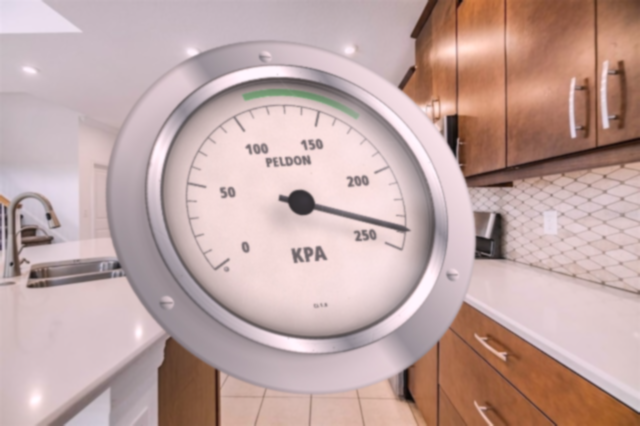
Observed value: 240; kPa
